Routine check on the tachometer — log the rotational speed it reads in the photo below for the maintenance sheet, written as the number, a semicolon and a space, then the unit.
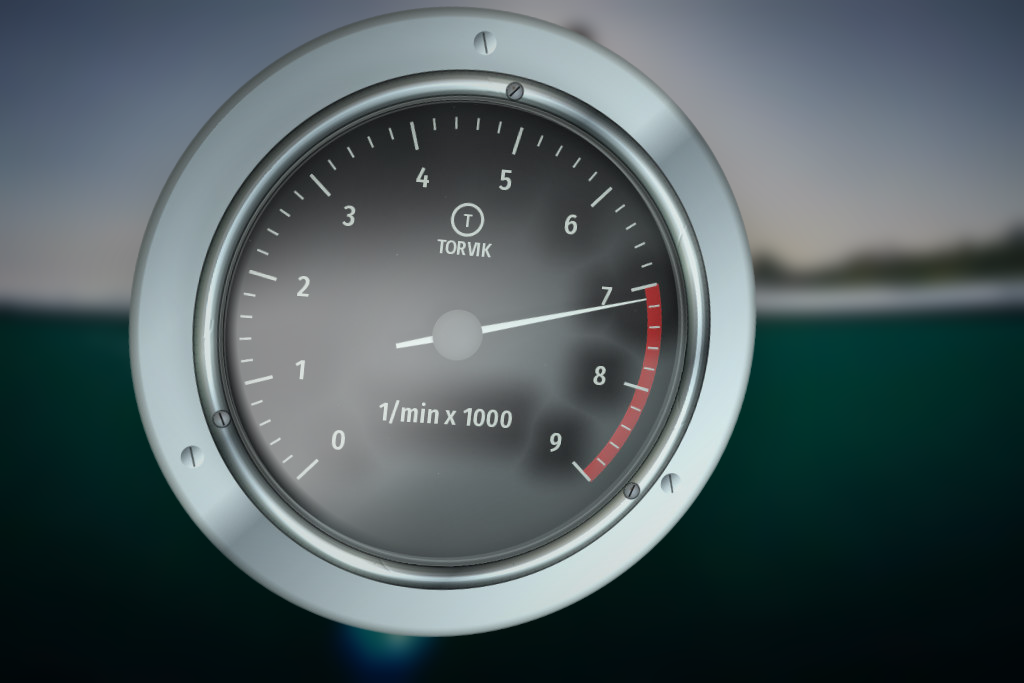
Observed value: 7100; rpm
